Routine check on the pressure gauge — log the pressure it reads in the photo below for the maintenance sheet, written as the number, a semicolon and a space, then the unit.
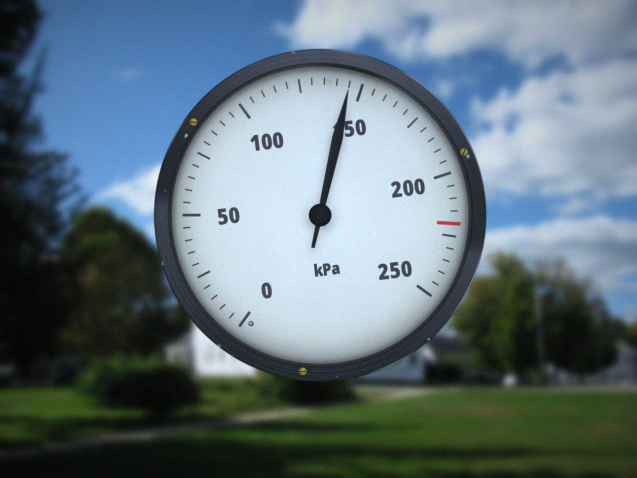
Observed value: 145; kPa
